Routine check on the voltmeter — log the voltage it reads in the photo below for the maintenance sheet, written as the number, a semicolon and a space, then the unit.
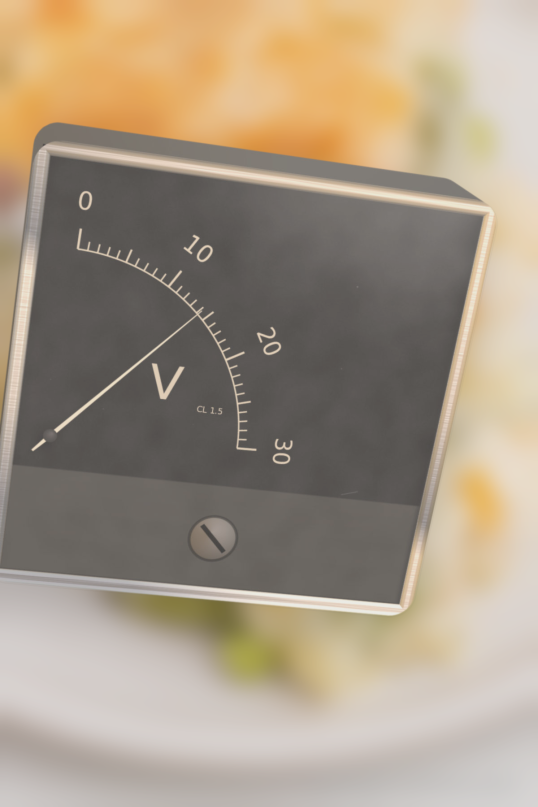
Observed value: 14; V
